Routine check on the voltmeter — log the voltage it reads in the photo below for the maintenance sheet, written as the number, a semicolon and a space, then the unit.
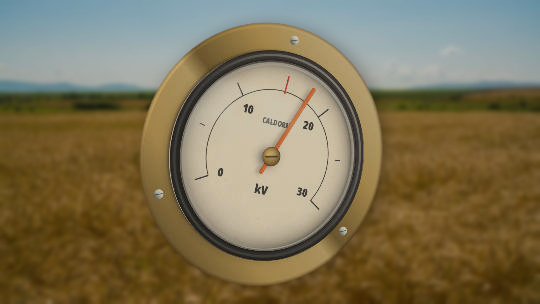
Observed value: 17.5; kV
